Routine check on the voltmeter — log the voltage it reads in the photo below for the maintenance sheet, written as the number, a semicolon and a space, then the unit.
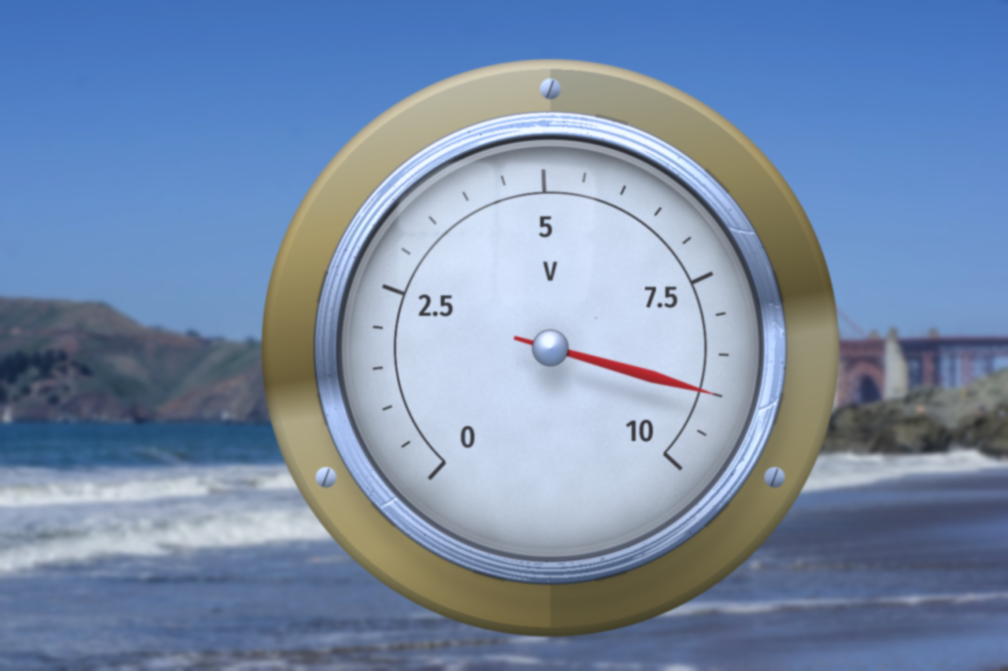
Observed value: 9; V
